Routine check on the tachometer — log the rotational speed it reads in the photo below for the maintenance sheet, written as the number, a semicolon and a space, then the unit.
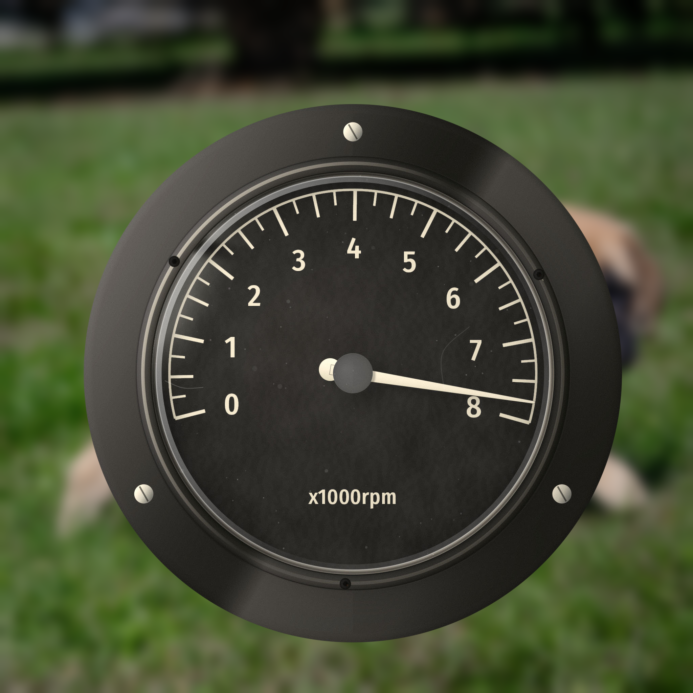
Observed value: 7750; rpm
